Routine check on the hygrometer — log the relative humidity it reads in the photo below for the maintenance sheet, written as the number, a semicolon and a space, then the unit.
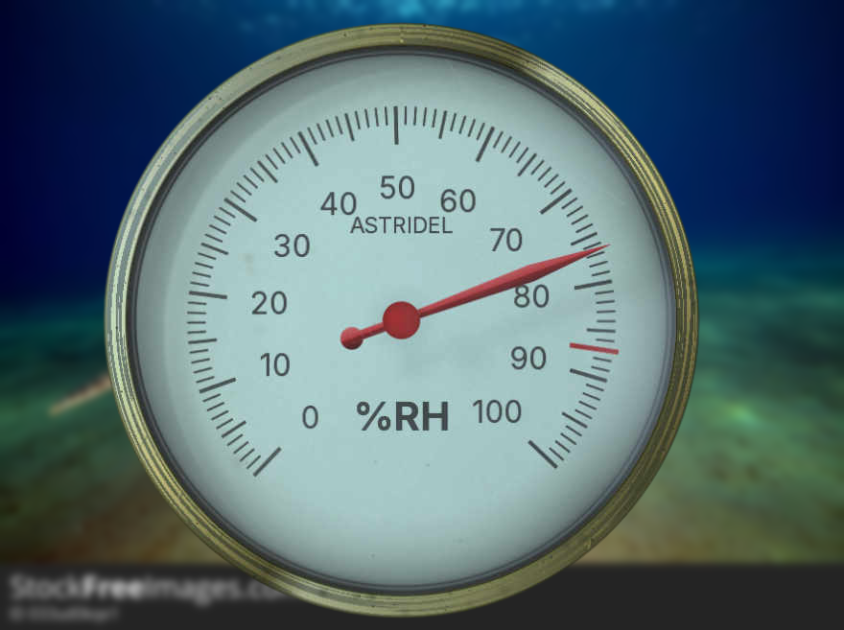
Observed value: 76.5; %
